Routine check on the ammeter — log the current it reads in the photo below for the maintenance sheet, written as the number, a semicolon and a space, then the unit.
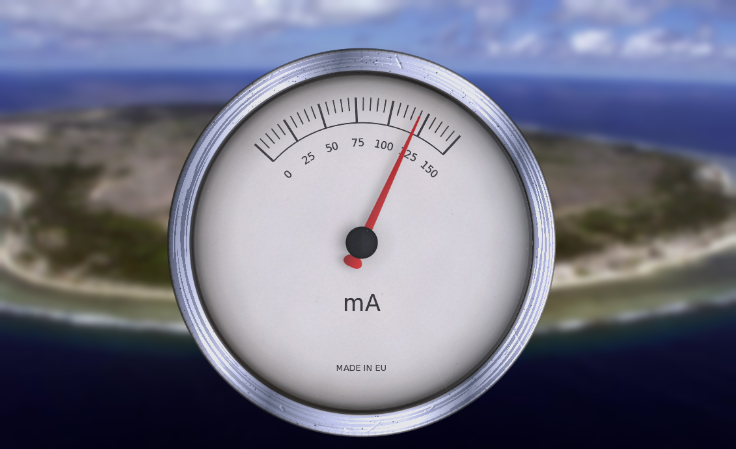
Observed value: 120; mA
